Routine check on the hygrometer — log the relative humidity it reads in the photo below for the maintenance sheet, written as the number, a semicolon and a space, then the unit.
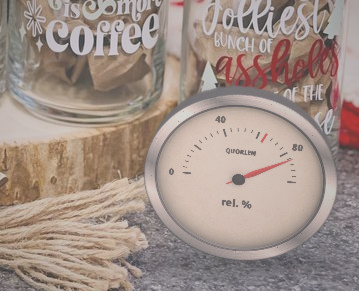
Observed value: 84; %
